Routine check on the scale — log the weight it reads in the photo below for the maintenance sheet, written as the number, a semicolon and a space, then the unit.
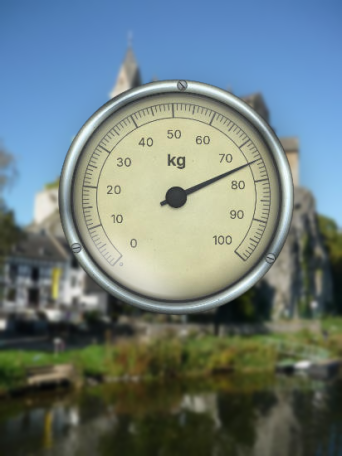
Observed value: 75; kg
